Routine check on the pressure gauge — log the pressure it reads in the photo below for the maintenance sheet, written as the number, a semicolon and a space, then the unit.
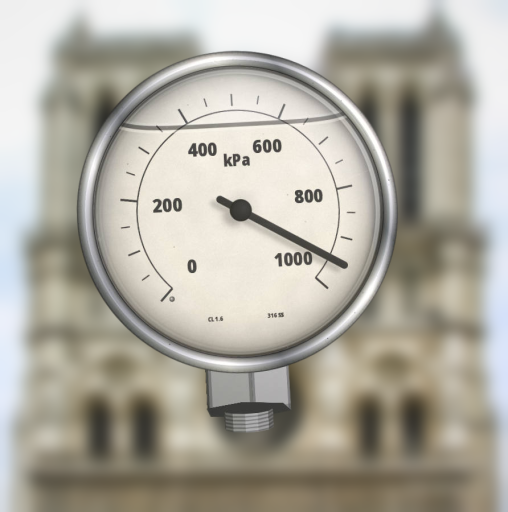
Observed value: 950; kPa
